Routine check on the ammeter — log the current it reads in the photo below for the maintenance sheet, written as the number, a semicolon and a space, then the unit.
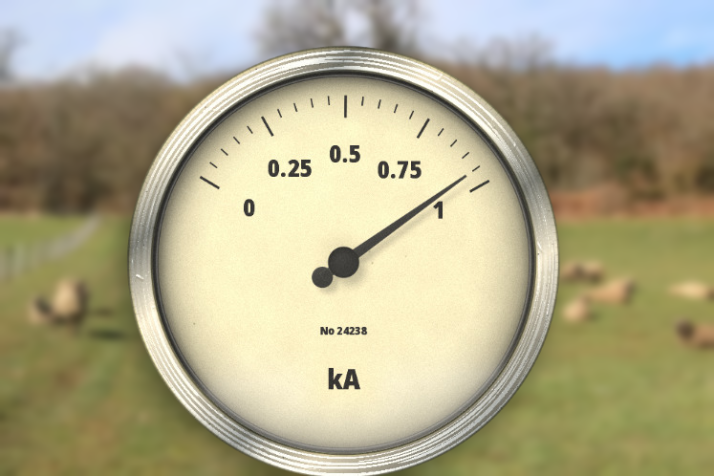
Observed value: 0.95; kA
